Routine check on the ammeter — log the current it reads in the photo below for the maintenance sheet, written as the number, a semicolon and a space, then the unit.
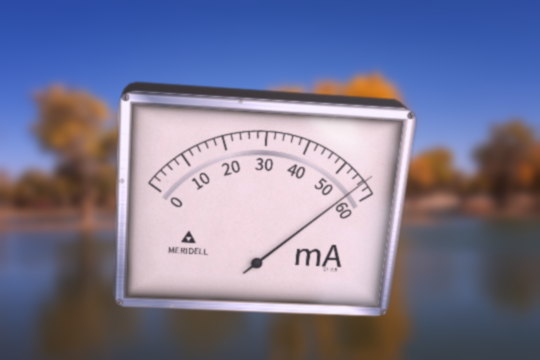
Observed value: 56; mA
